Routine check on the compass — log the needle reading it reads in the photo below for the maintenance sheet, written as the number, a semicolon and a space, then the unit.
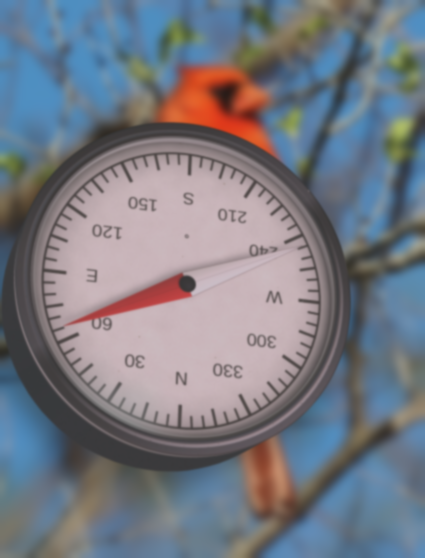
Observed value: 65; °
